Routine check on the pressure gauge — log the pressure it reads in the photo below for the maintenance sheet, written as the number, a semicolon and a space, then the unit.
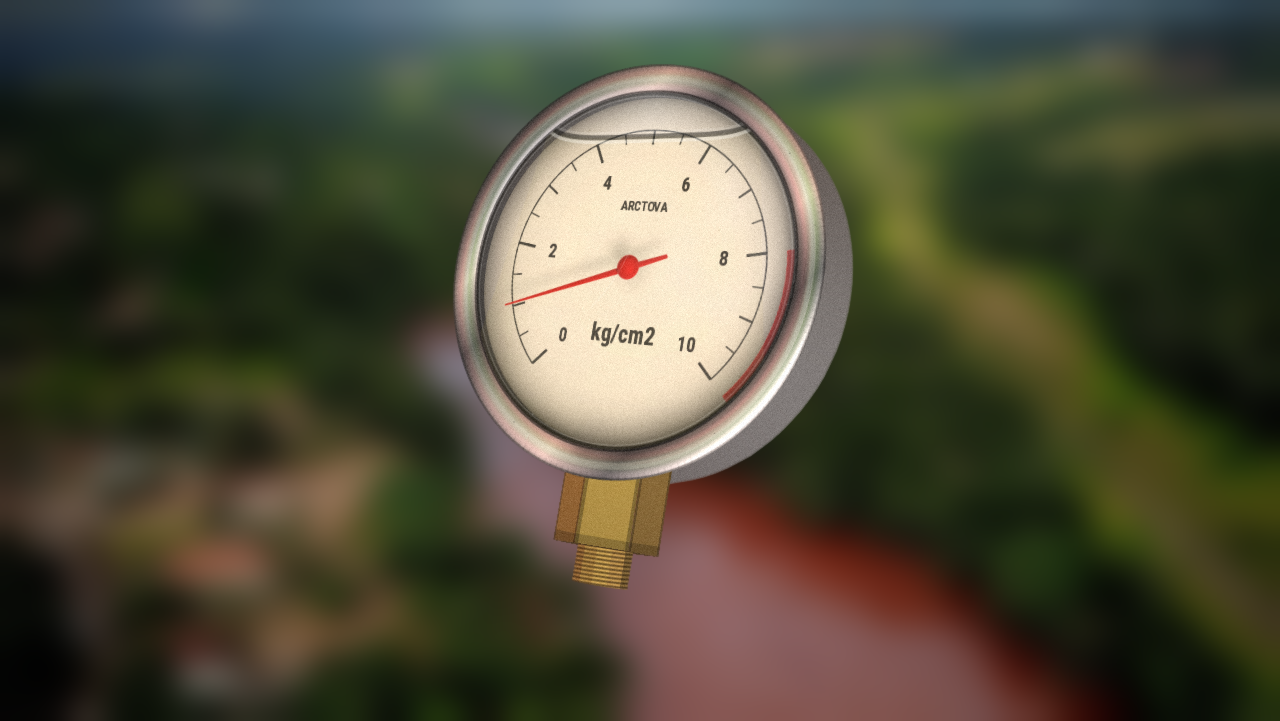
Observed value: 1; kg/cm²
